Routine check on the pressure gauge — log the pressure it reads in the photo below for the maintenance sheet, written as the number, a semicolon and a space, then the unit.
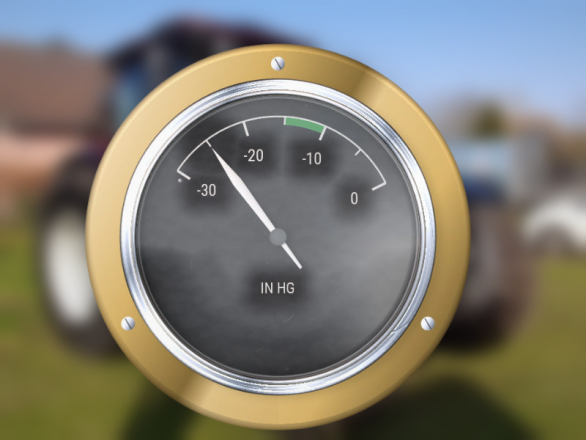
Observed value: -25; inHg
